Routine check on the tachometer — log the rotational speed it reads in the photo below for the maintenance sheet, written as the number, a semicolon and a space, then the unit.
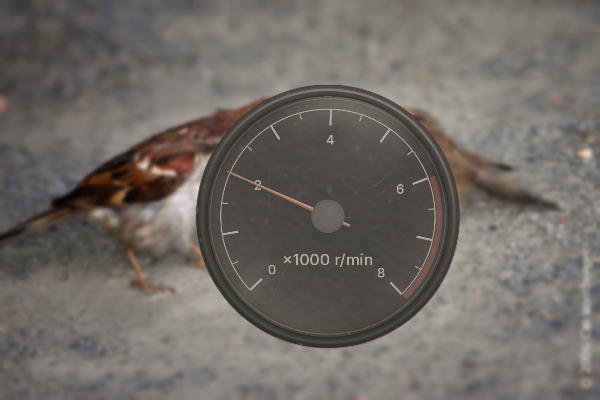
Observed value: 2000; rpm
